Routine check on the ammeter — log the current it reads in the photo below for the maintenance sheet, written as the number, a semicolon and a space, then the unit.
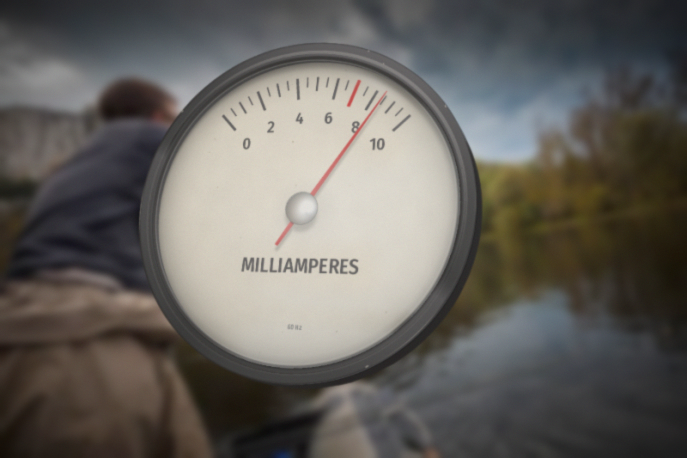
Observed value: 8.5; mA
